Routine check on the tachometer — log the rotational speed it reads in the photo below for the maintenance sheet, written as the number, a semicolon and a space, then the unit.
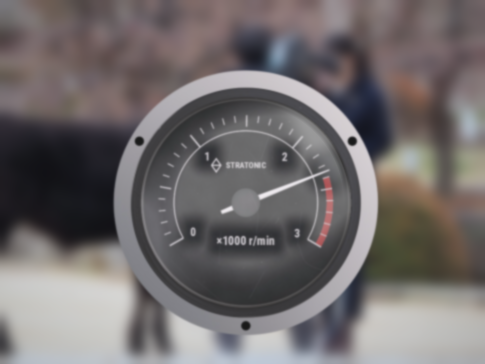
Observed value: 2350; rpm
